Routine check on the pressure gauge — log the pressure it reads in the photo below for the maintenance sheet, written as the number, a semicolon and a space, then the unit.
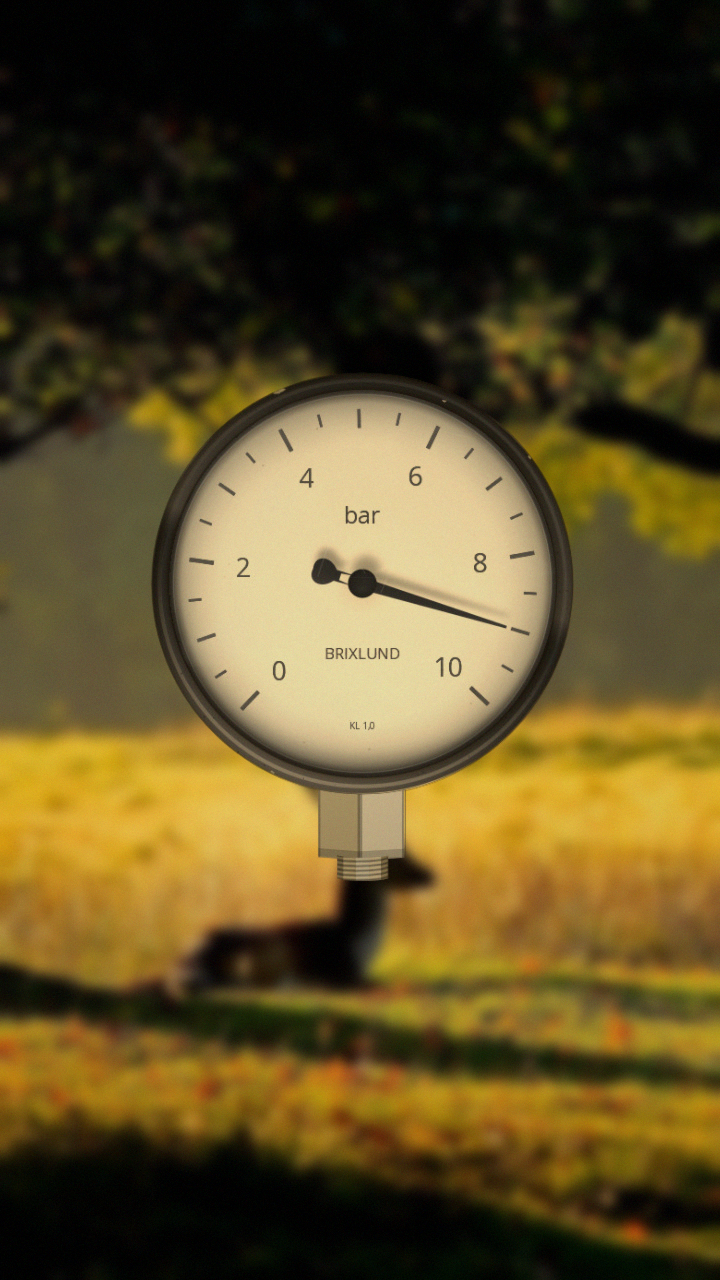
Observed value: 9; bar
